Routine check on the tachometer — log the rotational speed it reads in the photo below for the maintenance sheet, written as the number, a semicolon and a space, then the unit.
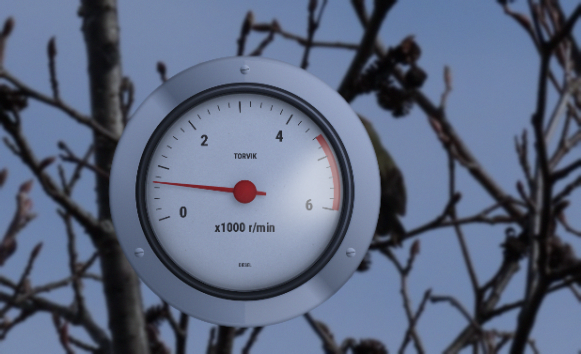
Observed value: 700; rpm
